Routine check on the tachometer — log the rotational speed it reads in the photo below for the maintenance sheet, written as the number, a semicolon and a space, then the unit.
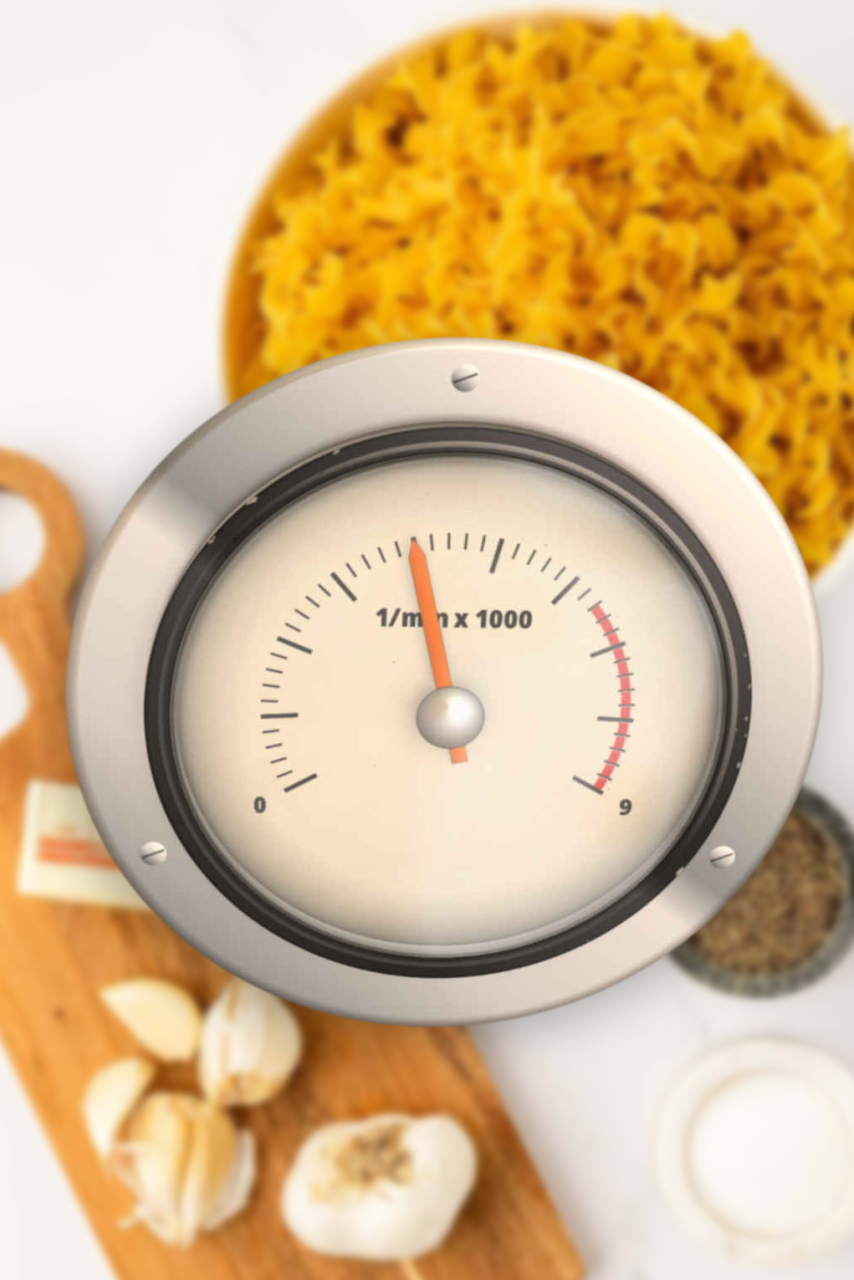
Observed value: 4000; rpm
